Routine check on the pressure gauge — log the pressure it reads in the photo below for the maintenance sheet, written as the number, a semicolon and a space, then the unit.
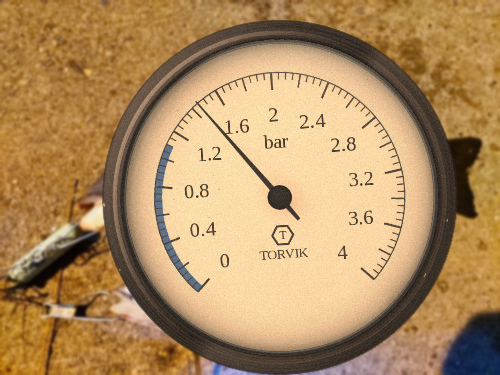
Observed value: 1.45; bar
